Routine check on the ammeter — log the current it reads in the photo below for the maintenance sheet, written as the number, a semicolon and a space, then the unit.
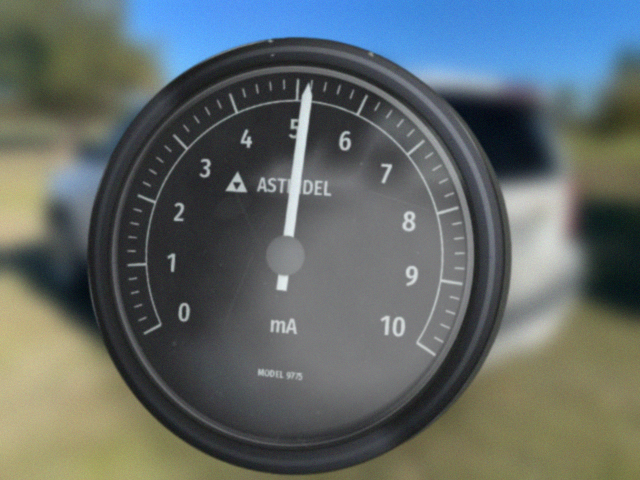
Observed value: 5.2; mA
